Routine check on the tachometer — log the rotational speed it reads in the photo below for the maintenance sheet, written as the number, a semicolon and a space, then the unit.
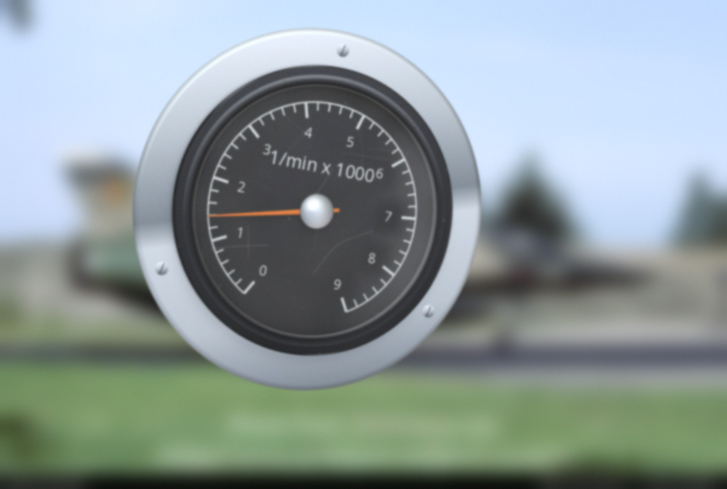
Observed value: 1400; rpm
